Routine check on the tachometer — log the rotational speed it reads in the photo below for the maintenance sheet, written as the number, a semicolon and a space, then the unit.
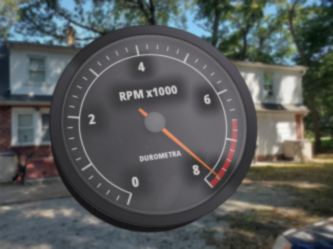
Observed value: 7800; rpm
